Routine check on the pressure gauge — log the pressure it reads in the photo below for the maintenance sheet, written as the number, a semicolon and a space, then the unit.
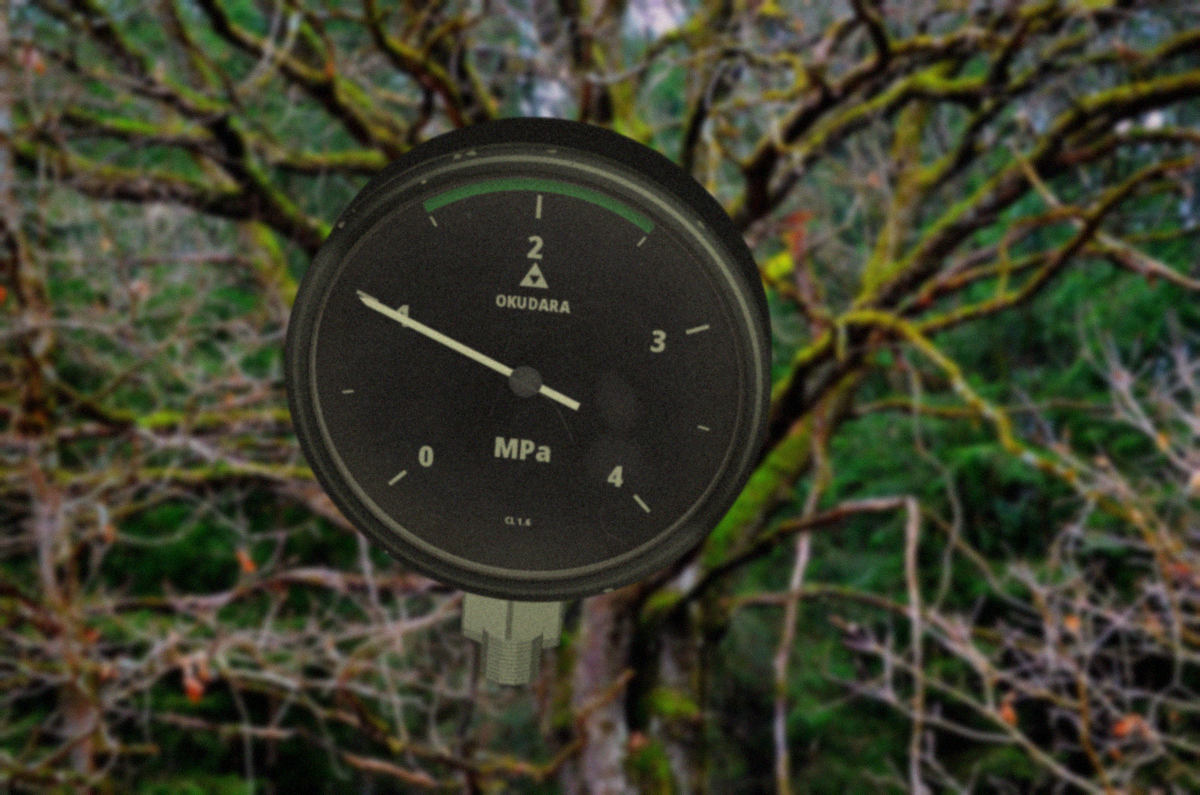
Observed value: 1; MPa
